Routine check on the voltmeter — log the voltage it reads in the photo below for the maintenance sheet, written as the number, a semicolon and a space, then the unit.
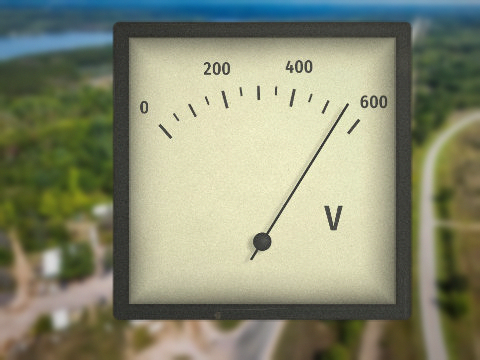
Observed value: 550; V
